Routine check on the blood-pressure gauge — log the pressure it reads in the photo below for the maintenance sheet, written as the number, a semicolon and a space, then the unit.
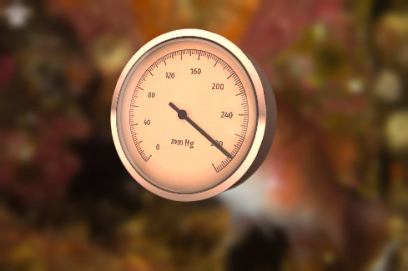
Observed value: 280; mmHg
